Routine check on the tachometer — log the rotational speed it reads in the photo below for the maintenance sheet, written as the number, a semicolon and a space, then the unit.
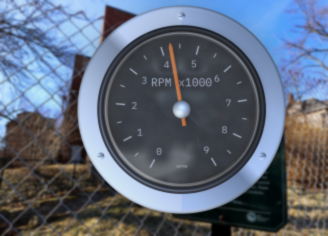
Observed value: 4250; rpm
